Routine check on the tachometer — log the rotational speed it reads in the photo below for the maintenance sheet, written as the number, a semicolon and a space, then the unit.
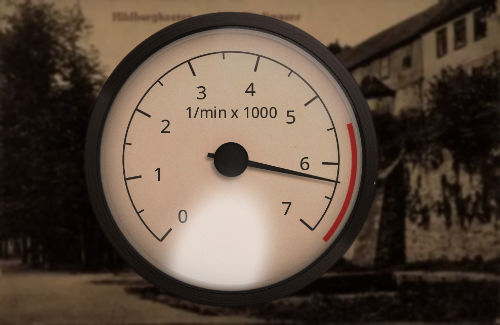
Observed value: 6250; rpm
